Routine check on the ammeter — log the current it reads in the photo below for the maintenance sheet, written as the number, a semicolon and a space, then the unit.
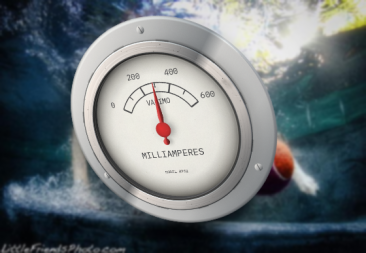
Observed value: 300; mA
